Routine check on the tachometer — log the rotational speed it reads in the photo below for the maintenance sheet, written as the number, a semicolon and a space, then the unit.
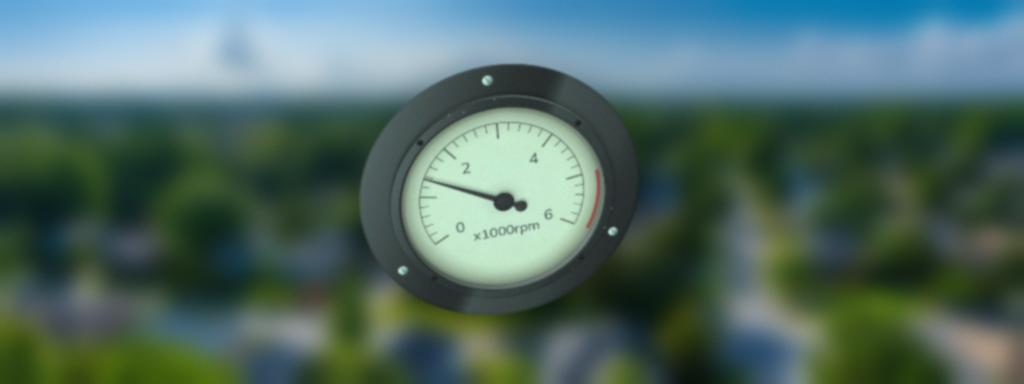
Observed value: 1400; rpm
